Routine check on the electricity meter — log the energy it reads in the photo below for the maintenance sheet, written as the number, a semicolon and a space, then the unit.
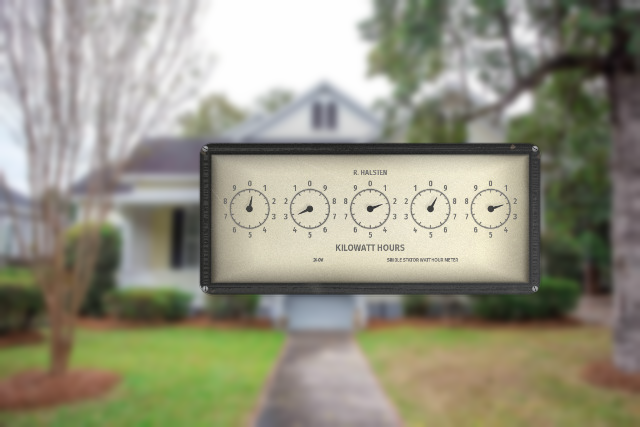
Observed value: 3192; kWh
